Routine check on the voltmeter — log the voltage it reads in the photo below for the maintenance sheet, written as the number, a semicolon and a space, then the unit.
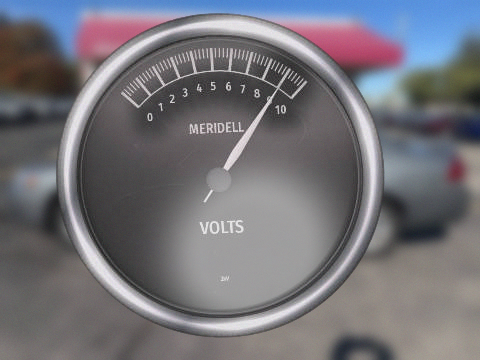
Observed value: 9; V
